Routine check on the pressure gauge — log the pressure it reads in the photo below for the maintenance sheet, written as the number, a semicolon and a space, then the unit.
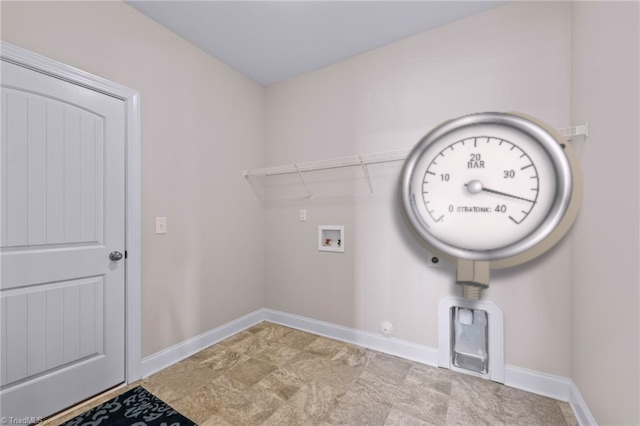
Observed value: 36; bar
